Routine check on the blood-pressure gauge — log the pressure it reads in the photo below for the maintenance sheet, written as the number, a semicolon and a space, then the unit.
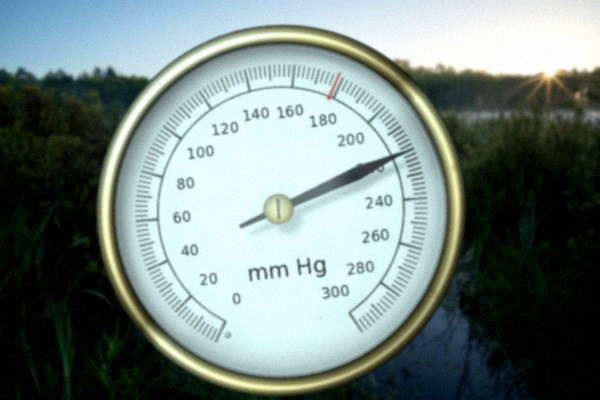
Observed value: 220; mmHg
